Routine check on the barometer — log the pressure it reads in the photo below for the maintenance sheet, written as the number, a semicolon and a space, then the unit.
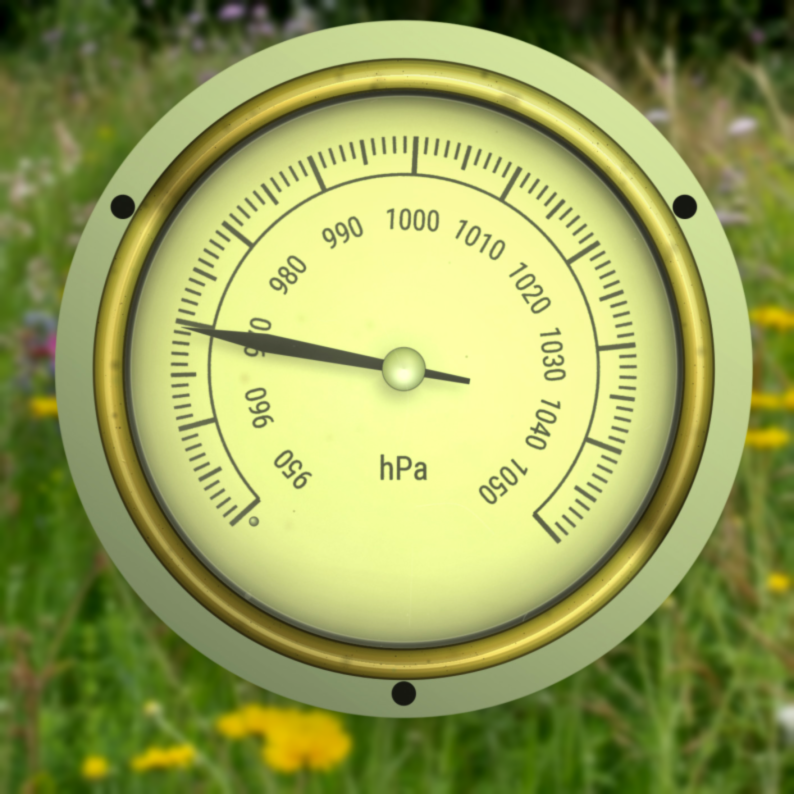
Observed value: 969.5; hPa
